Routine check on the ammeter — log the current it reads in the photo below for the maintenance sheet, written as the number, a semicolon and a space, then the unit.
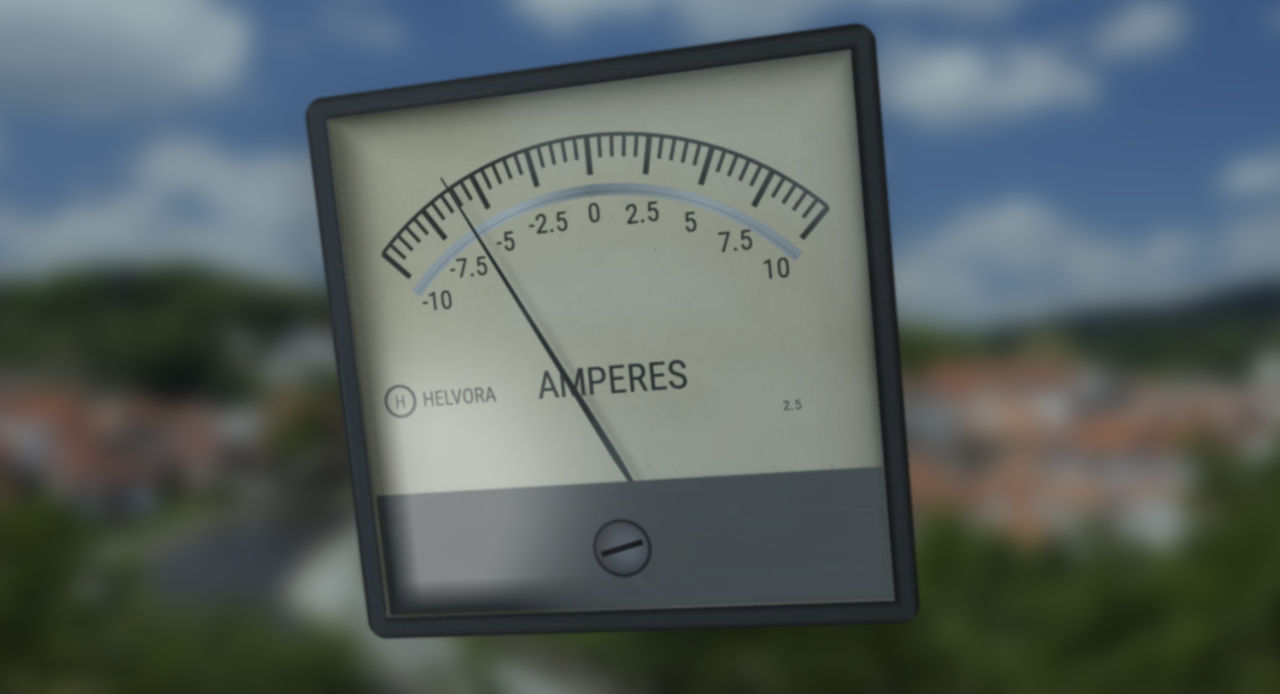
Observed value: -6; A
